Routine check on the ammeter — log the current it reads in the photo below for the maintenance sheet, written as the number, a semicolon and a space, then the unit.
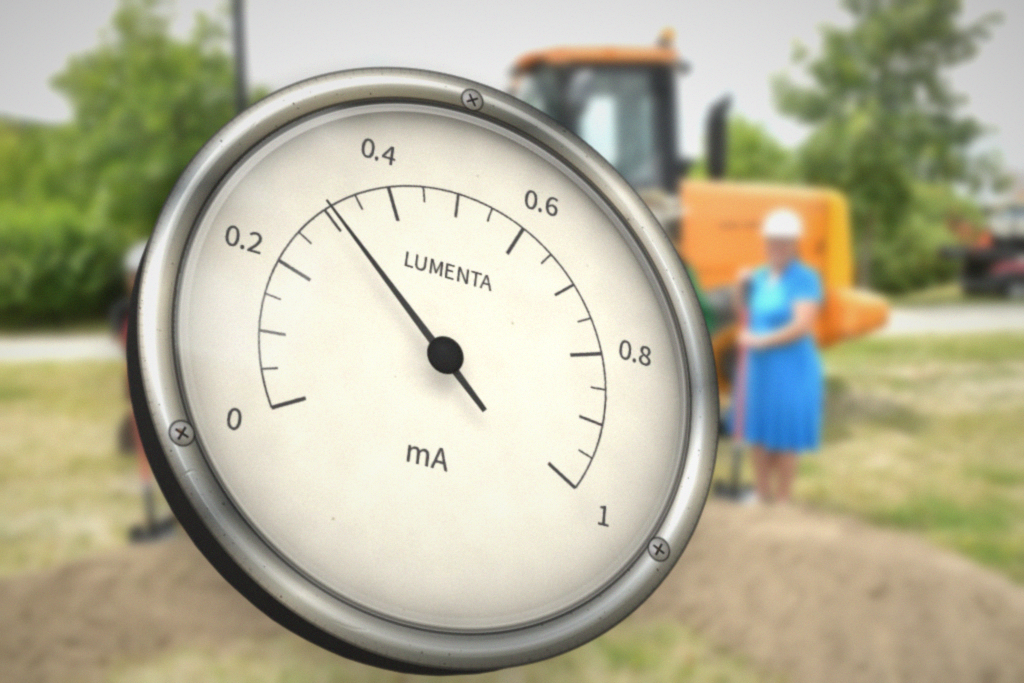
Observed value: 0.3; mA
